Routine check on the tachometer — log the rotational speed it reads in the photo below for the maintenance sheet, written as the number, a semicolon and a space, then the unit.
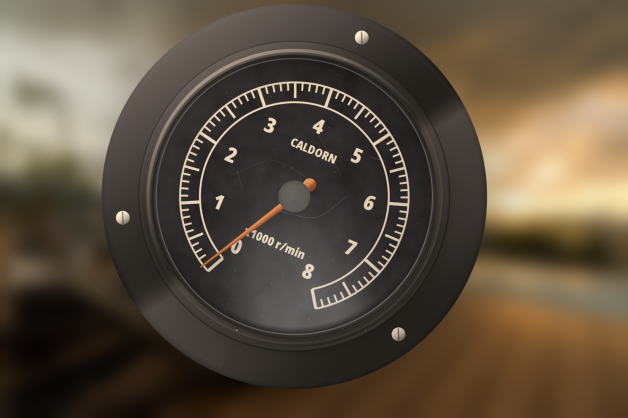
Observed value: 100; rpm
